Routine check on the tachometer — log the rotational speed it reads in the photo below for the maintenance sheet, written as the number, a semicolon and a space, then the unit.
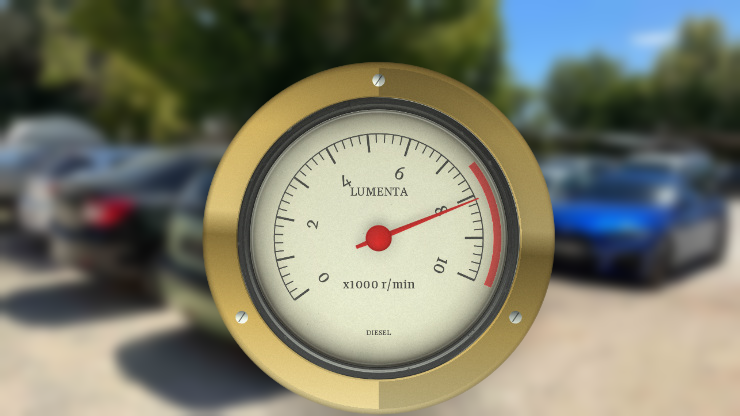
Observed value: 8100; rpm
